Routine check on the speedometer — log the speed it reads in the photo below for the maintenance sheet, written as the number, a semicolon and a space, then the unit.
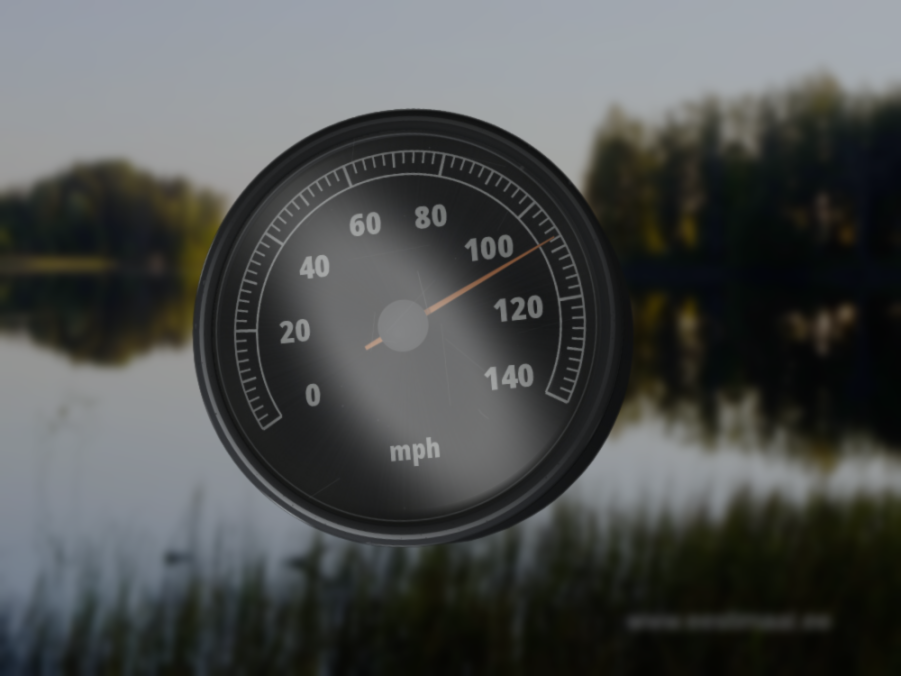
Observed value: 108; mph
